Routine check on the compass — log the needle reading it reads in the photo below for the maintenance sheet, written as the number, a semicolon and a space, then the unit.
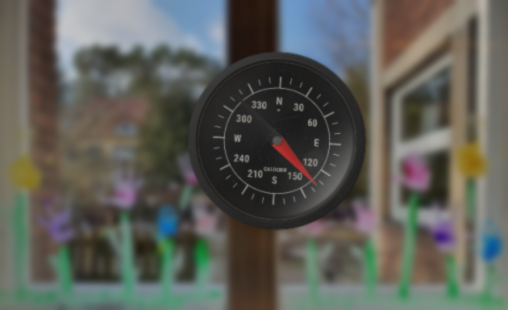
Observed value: 135; °
